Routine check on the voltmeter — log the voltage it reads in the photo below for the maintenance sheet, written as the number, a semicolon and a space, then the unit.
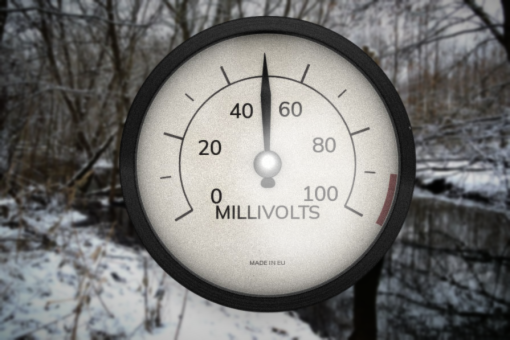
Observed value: 50; mV
